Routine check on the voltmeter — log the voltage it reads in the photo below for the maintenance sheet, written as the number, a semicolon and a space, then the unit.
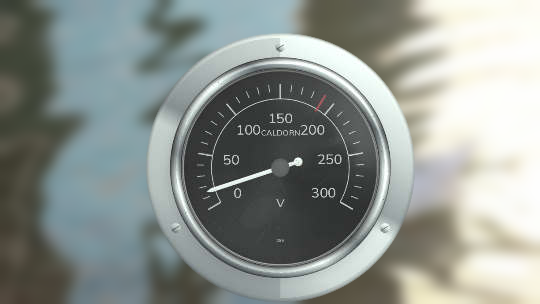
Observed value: 15; V
